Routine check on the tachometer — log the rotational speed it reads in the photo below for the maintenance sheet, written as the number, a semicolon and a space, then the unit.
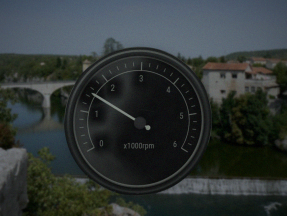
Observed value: 1500; rpm
